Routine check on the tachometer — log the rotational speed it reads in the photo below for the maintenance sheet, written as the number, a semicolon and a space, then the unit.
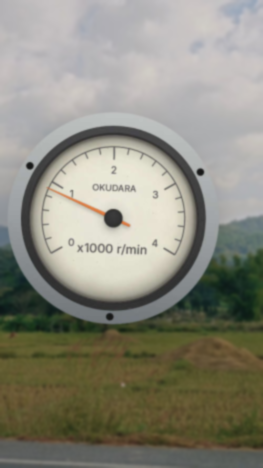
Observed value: 900; rpm
